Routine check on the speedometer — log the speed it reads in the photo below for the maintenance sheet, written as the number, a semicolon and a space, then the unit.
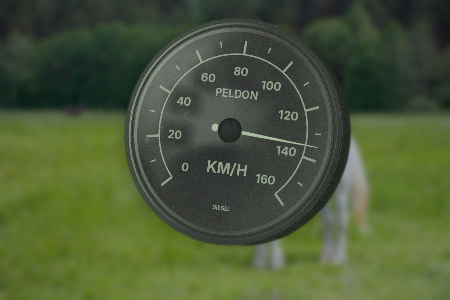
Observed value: 135; km/h
